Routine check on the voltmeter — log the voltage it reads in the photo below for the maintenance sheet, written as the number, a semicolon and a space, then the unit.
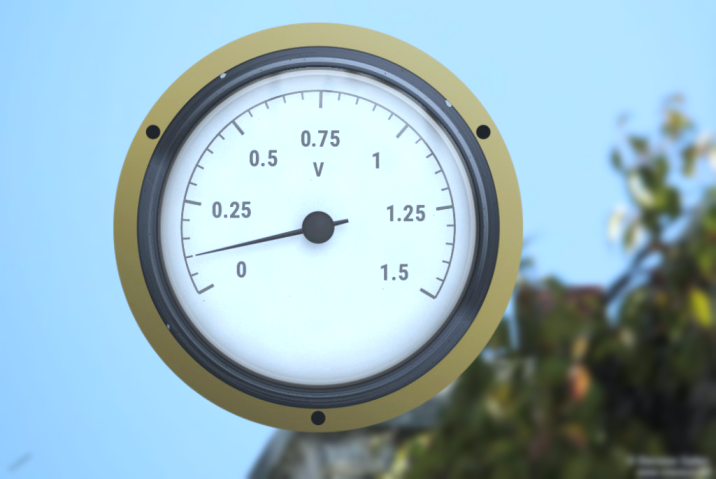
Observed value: 0.1; V
